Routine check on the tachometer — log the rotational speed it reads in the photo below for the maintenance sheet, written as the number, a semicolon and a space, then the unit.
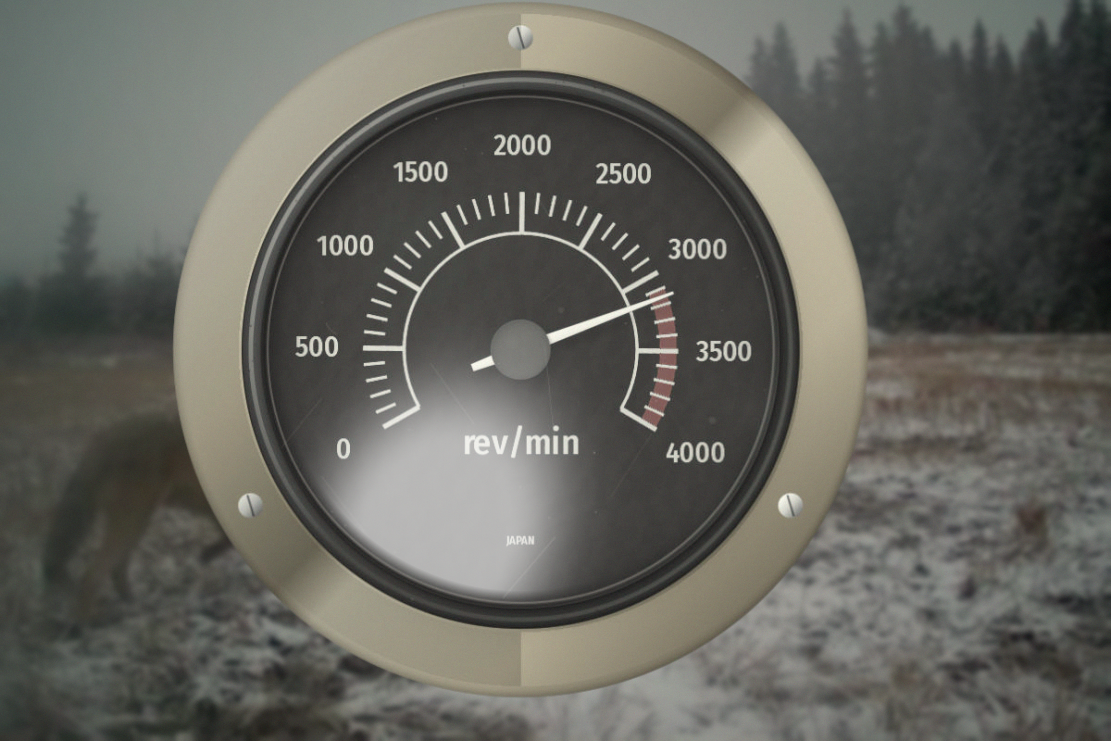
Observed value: 3150; rpm
